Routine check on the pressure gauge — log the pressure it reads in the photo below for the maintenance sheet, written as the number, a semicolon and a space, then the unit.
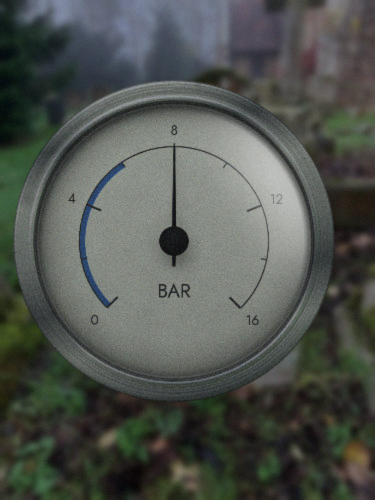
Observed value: 8; bar
